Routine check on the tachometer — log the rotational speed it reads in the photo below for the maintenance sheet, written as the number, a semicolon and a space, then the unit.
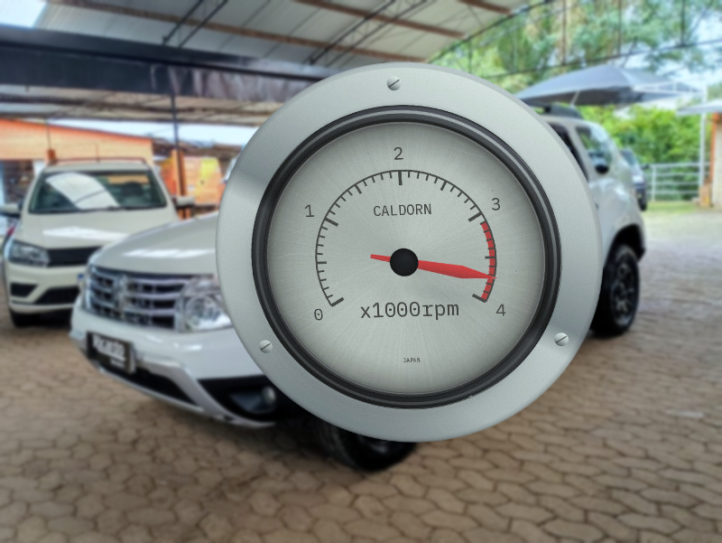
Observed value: 3700; rpm
